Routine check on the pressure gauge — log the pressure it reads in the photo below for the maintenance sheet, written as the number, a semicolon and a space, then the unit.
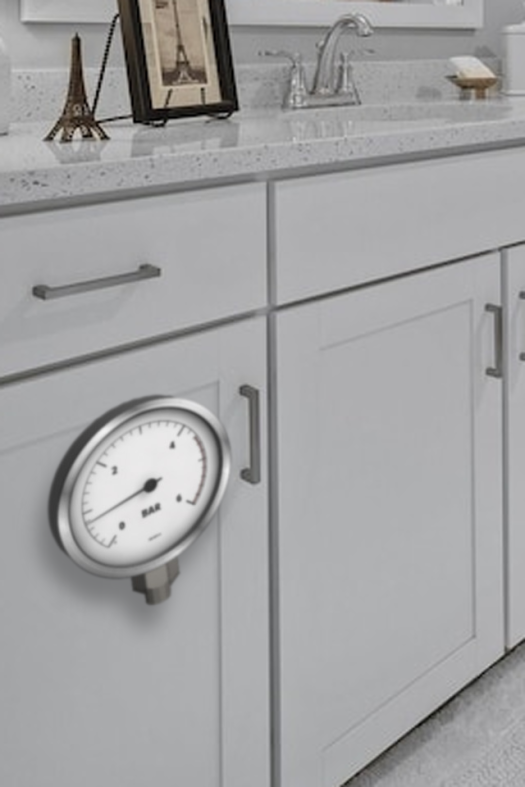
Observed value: 0.8; bar
